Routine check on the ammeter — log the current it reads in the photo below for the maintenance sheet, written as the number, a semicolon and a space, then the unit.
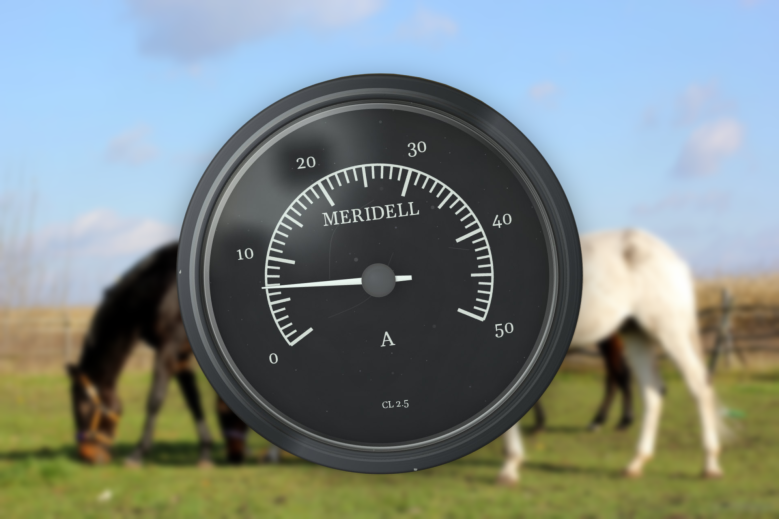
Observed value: 7; A
